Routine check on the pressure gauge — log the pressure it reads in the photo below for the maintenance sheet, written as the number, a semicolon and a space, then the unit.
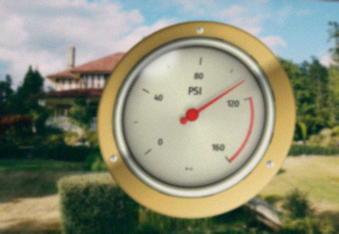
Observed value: 110; psi
